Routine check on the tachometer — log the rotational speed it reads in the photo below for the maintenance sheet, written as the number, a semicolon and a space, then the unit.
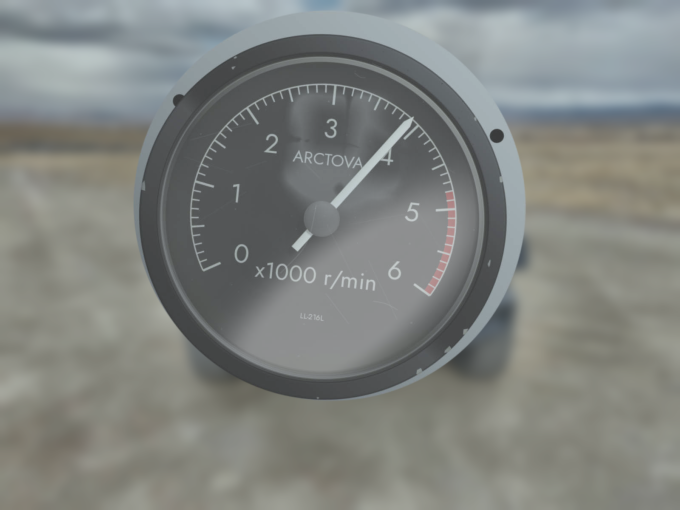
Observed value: 3900; rpm
